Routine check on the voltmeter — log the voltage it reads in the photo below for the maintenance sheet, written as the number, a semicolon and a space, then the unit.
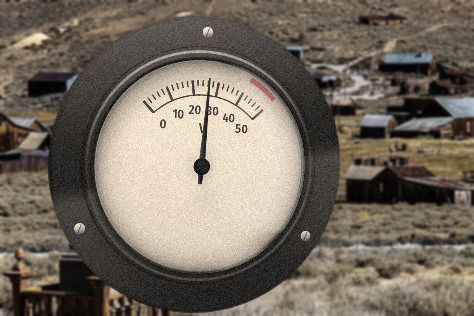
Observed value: 26; V
